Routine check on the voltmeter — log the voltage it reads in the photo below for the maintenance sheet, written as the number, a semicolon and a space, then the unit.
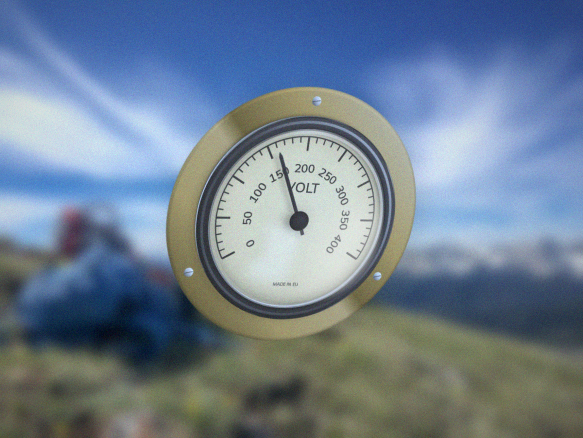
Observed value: 160; V
